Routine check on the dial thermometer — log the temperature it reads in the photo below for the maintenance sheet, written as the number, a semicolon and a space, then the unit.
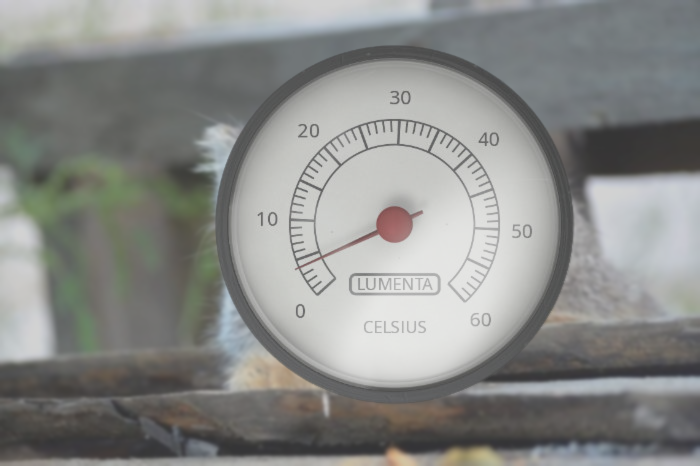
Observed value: 4; °C
